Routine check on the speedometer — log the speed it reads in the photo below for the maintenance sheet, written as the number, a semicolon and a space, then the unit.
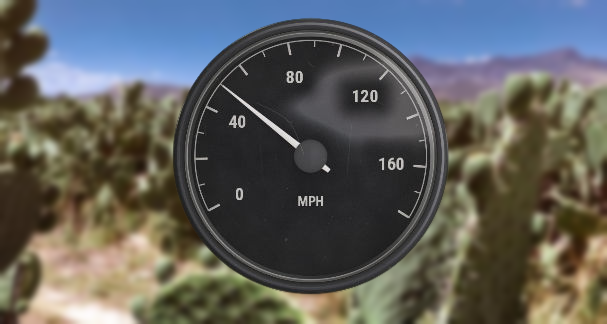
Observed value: 50; mph
